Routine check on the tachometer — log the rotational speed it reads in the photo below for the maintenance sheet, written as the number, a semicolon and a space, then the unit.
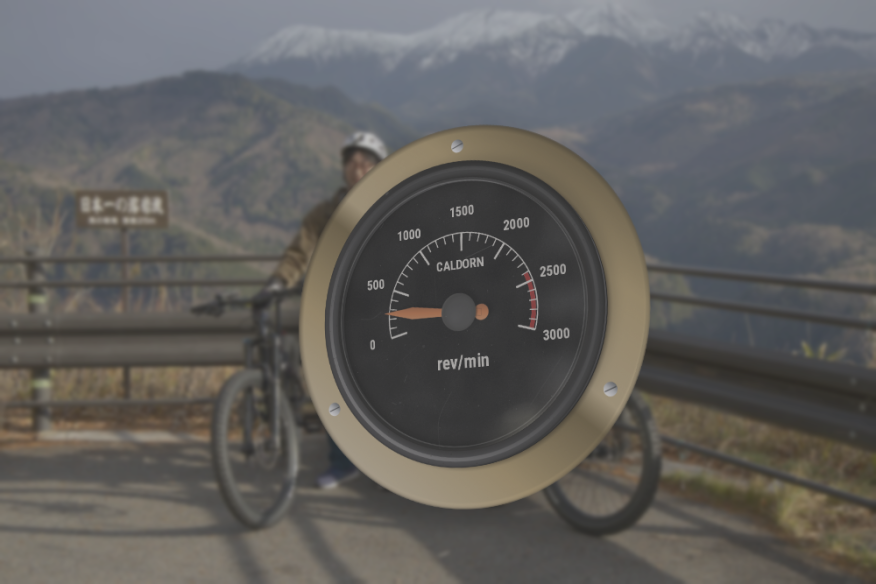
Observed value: 250; rpm
